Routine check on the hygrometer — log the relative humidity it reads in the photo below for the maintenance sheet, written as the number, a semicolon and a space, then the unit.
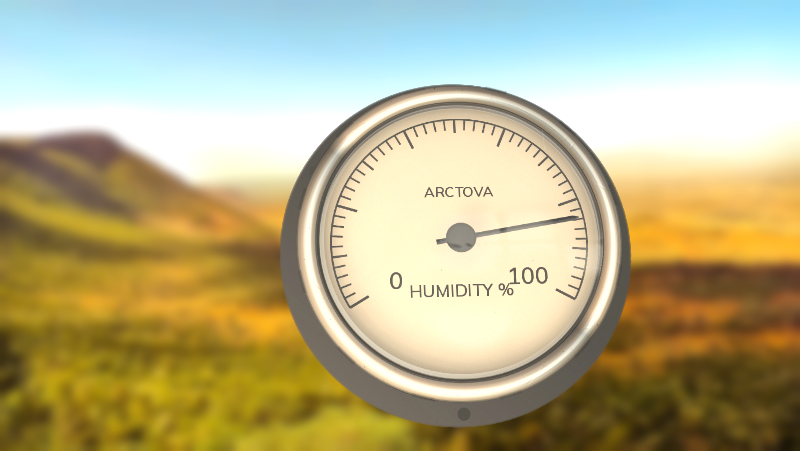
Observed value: 84; %
